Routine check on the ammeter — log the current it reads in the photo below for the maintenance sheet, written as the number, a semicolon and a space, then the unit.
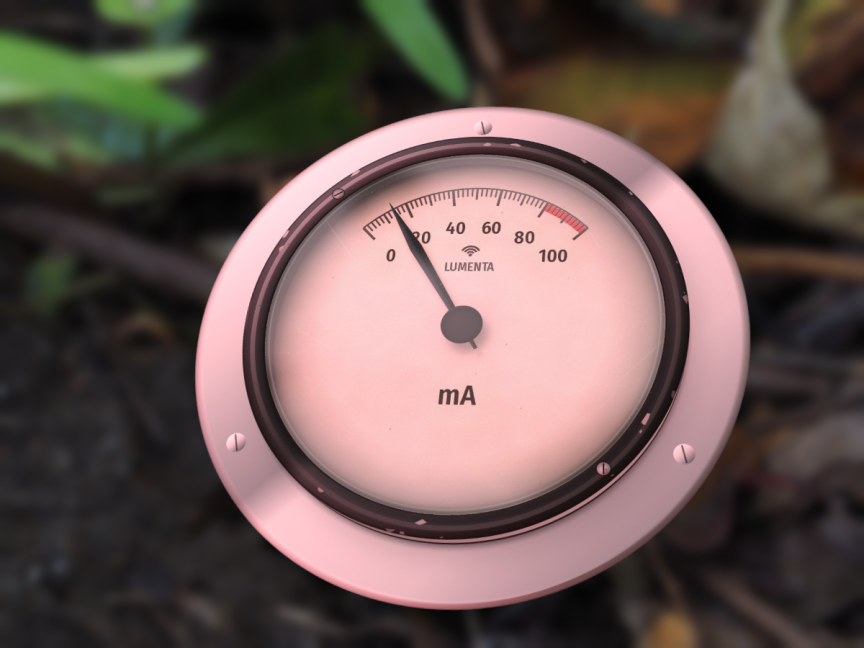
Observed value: 14; mA
